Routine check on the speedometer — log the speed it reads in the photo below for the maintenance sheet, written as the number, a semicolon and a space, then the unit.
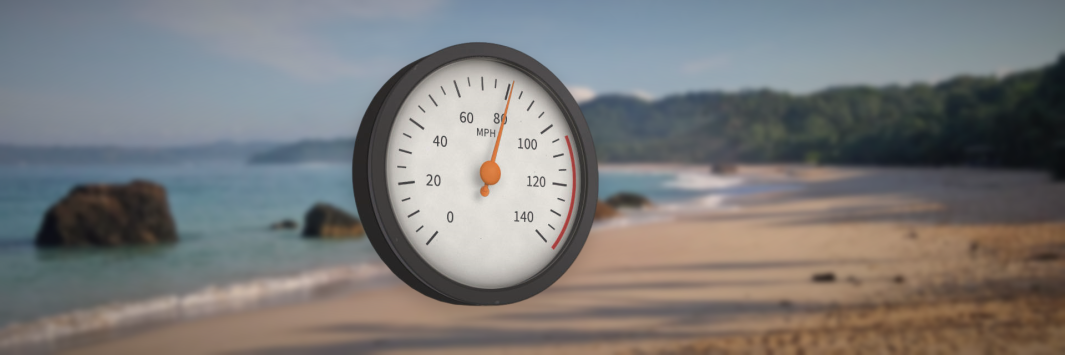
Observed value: 80; mph
